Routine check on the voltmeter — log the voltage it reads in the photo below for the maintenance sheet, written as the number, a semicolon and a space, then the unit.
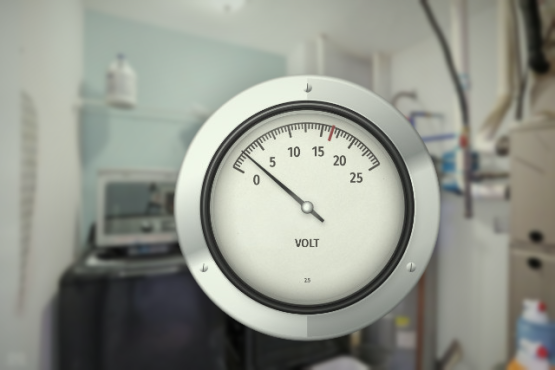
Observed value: 2.5; V
